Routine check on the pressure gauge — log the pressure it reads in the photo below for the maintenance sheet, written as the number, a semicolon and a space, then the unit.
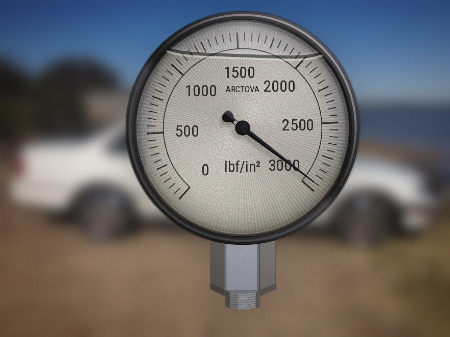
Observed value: 2950; psi
